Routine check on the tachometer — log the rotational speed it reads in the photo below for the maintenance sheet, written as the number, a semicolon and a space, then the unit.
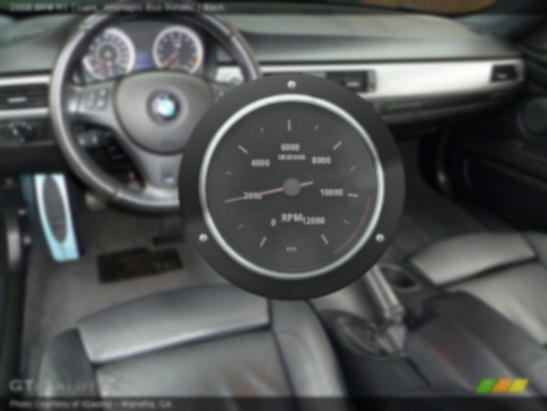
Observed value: 2000; rpm
